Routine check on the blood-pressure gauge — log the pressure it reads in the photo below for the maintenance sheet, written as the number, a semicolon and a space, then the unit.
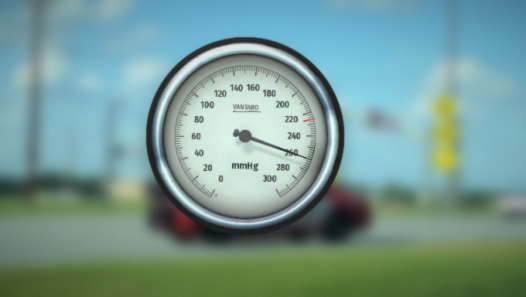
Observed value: 260; mmHg
